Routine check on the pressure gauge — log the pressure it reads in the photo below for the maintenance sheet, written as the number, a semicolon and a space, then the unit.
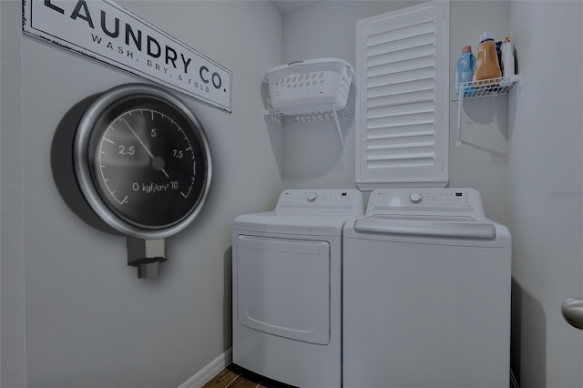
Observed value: 3.5; kg/cm²
